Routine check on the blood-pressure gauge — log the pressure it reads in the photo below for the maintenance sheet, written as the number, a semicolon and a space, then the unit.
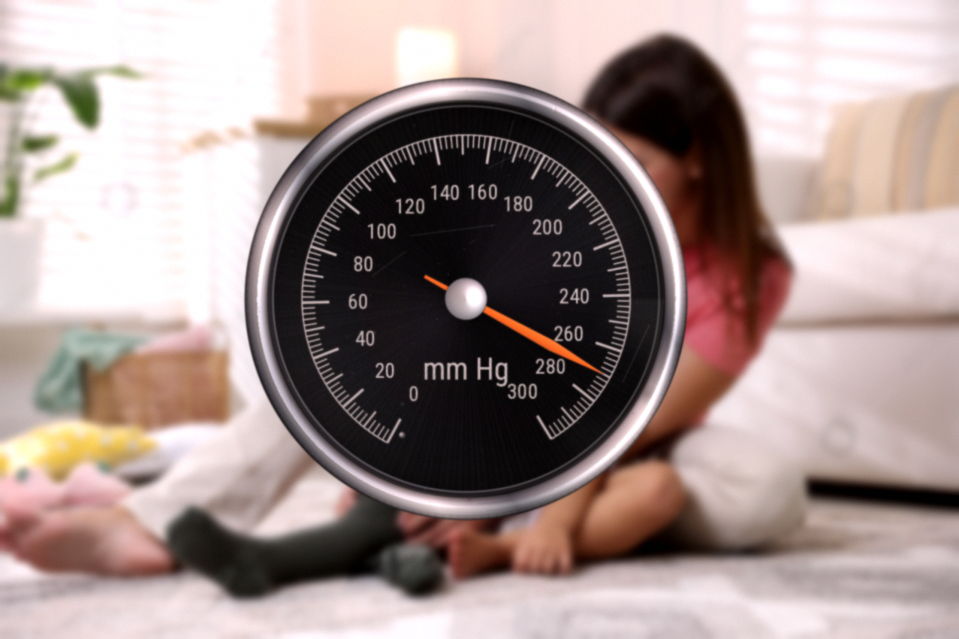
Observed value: 270; mmHg
